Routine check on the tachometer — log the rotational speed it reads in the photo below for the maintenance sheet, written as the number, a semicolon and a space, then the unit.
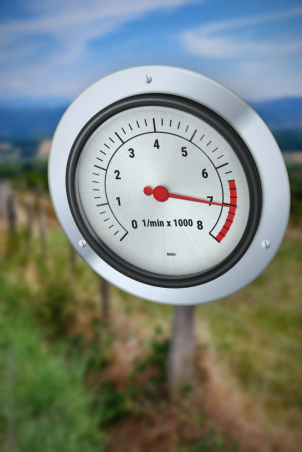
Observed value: 7000; rpm
